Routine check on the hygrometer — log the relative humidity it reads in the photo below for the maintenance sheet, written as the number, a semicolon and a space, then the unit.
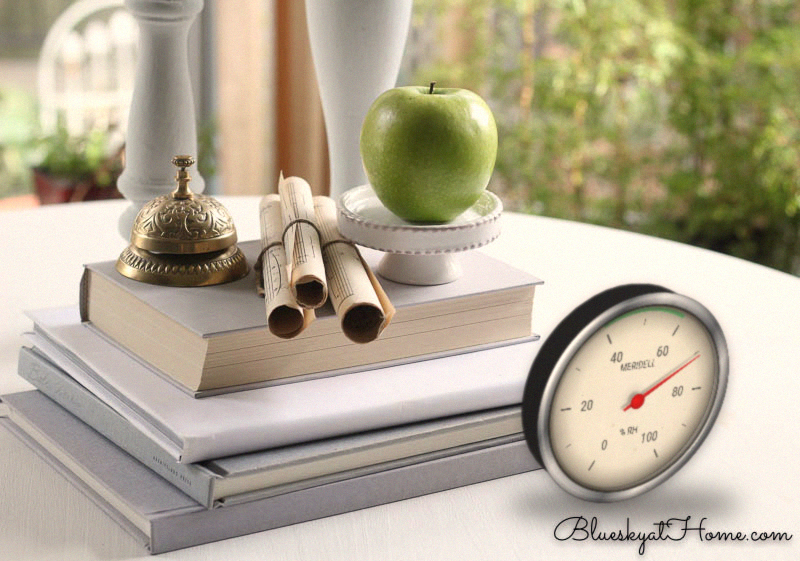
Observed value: 70; %
